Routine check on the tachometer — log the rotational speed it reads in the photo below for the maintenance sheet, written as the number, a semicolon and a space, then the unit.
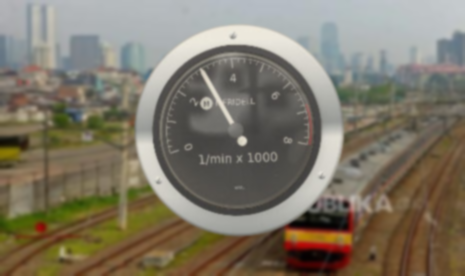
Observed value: 3000; rpm
